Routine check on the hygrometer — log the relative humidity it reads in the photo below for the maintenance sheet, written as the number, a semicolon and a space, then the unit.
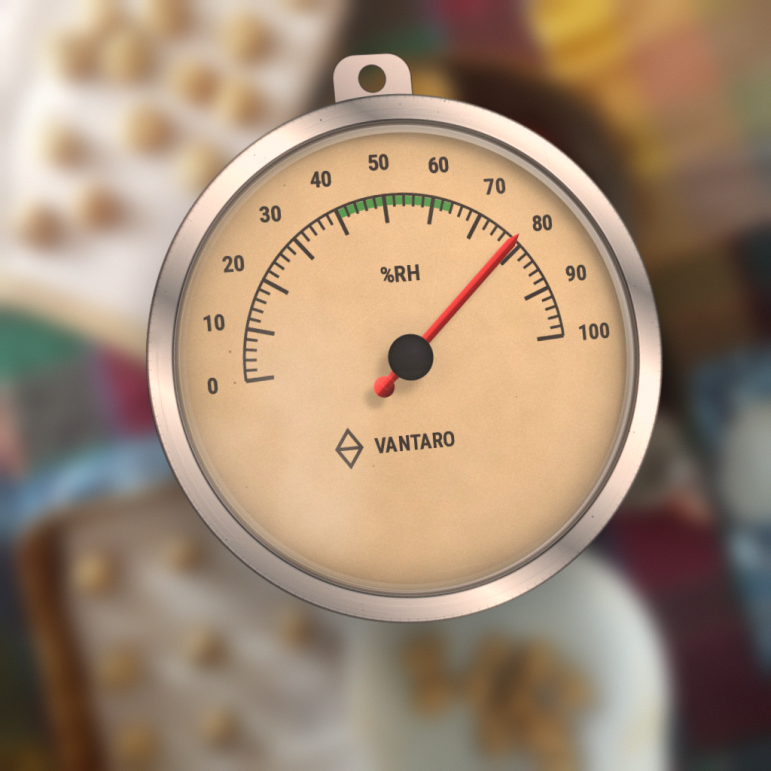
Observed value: 78; %
